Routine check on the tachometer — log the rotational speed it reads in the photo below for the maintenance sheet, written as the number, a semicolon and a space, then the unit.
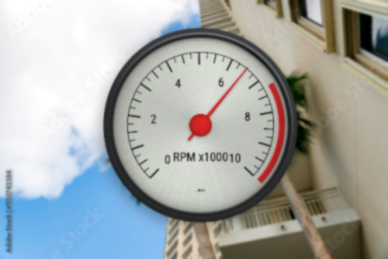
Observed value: 6500; rpm
